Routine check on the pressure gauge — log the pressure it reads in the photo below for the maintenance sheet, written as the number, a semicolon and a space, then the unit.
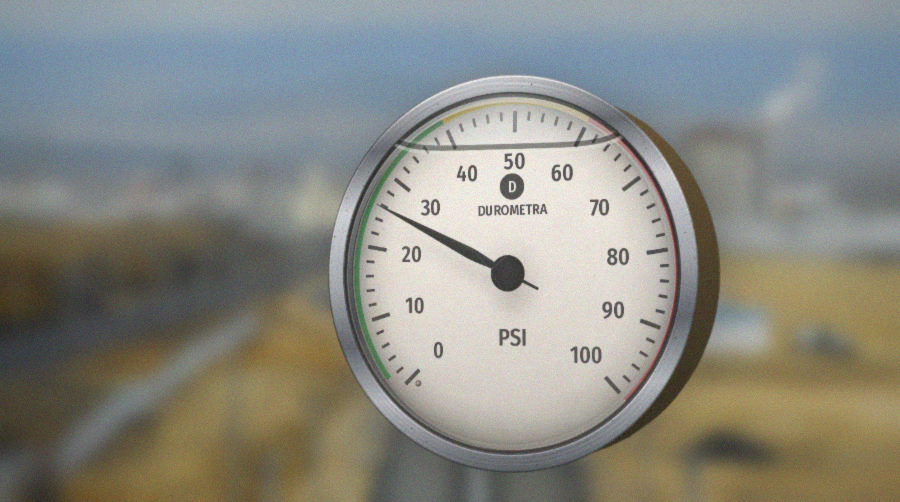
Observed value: 26; psi
